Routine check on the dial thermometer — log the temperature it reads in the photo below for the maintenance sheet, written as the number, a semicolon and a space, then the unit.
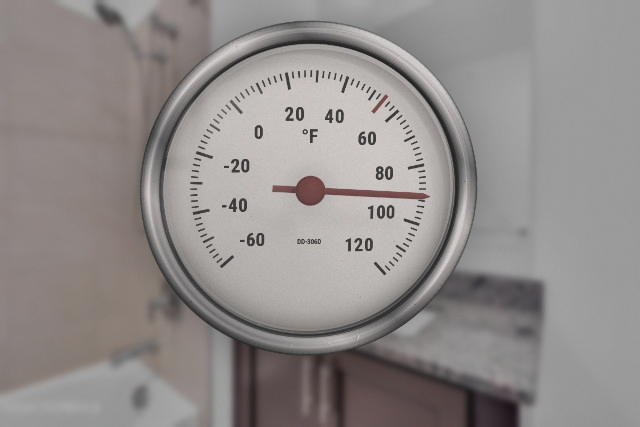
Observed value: 90; °F
